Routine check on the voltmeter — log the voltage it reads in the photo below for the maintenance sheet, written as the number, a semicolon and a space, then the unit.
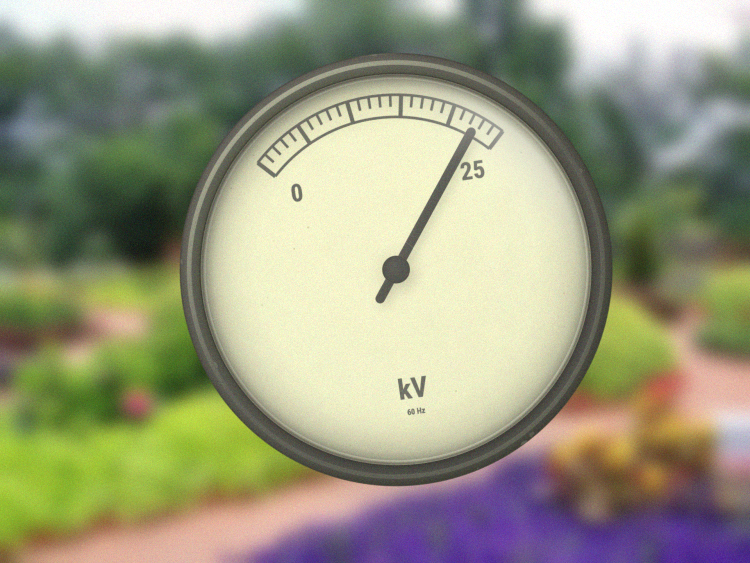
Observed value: 22.5; kV
